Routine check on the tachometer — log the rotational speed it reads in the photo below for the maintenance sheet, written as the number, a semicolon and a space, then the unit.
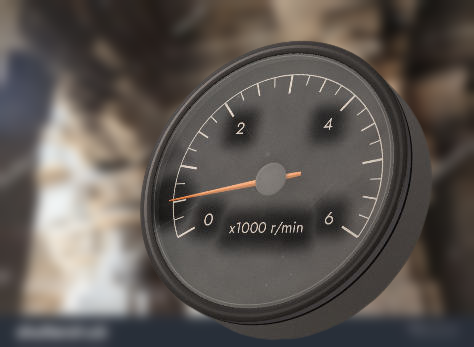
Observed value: 500; rpm
